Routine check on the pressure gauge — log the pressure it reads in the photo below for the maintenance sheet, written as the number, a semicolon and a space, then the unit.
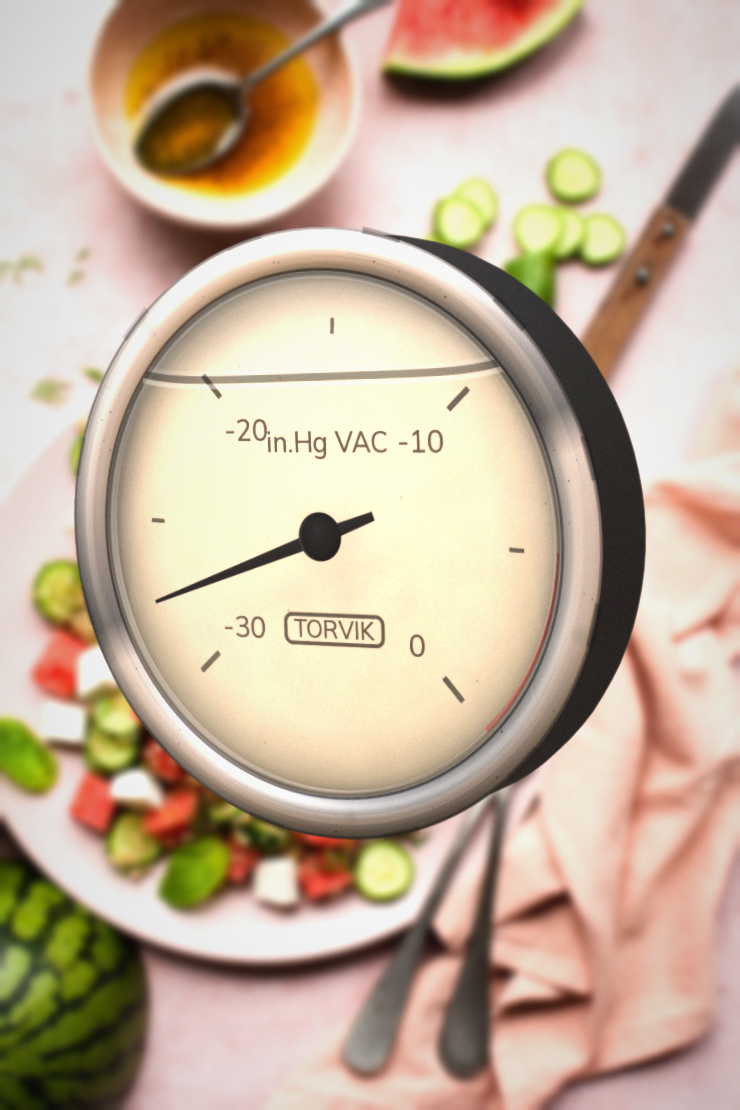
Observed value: -27.5; inHg
